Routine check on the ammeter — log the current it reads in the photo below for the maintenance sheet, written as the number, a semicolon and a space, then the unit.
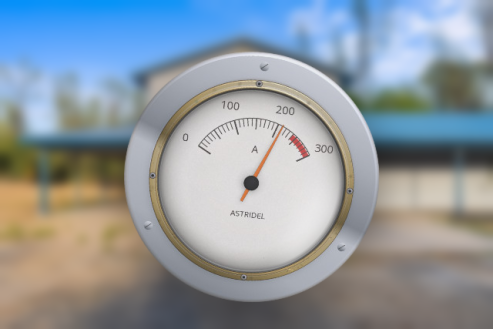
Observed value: 210; A
